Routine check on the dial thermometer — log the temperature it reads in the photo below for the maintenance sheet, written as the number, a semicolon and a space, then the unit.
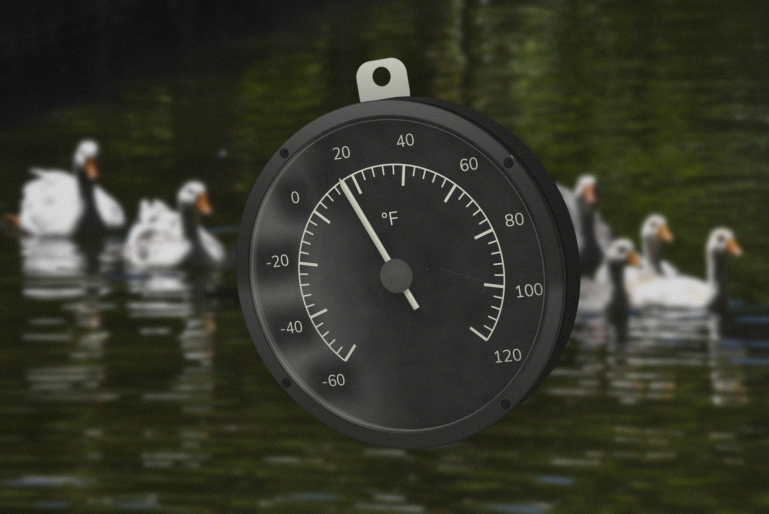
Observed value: 16; °F
